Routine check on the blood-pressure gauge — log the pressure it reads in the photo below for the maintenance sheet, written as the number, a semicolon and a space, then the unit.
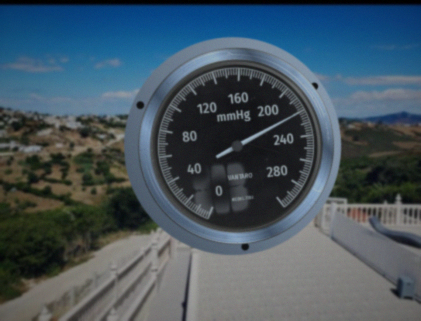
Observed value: 220; mmHg
